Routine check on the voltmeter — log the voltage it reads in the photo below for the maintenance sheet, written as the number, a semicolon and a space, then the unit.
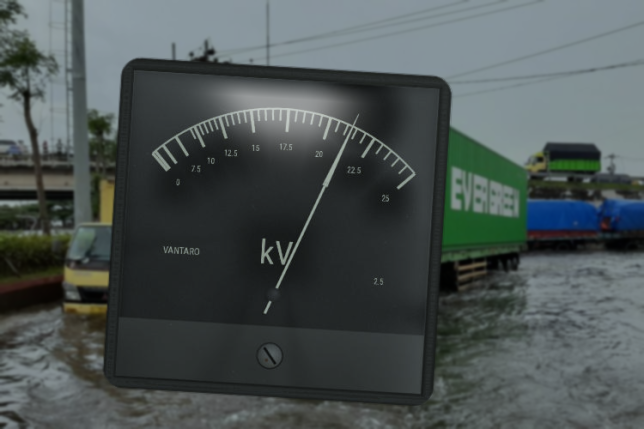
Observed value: 21.25; kV
